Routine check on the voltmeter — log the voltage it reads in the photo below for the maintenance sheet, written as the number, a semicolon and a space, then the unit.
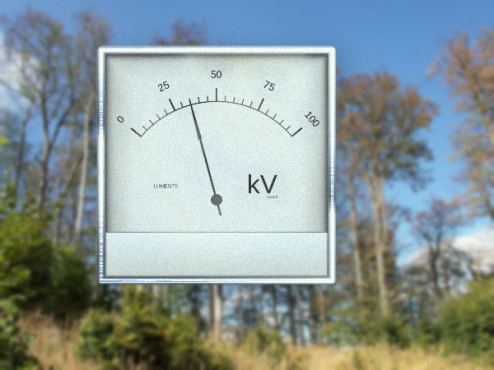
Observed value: 35; kV
